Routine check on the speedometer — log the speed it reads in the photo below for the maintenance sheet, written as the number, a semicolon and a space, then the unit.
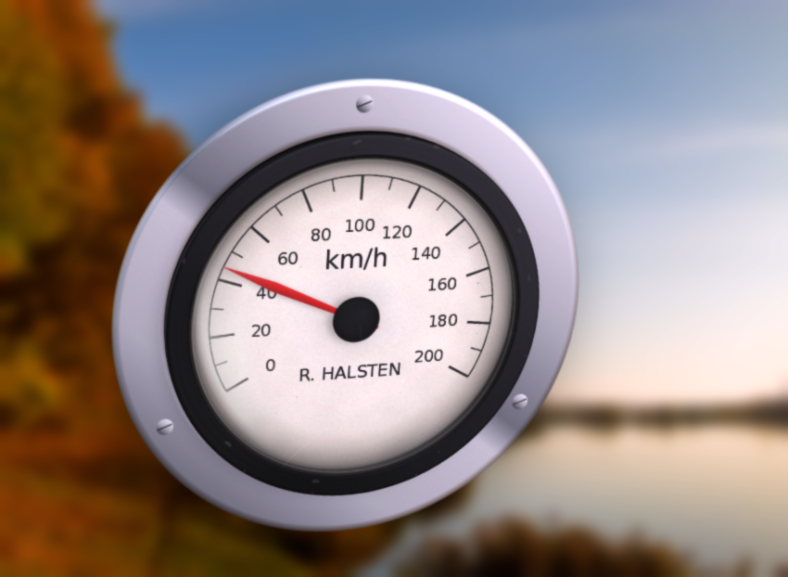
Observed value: 45; km/h
